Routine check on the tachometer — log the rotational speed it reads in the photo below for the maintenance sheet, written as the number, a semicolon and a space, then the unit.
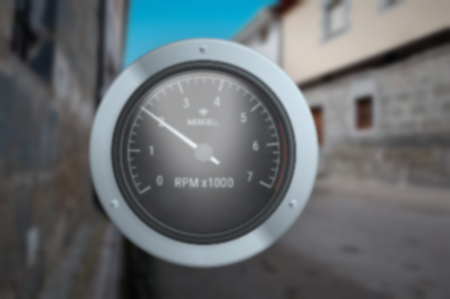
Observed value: 2000; rpm
